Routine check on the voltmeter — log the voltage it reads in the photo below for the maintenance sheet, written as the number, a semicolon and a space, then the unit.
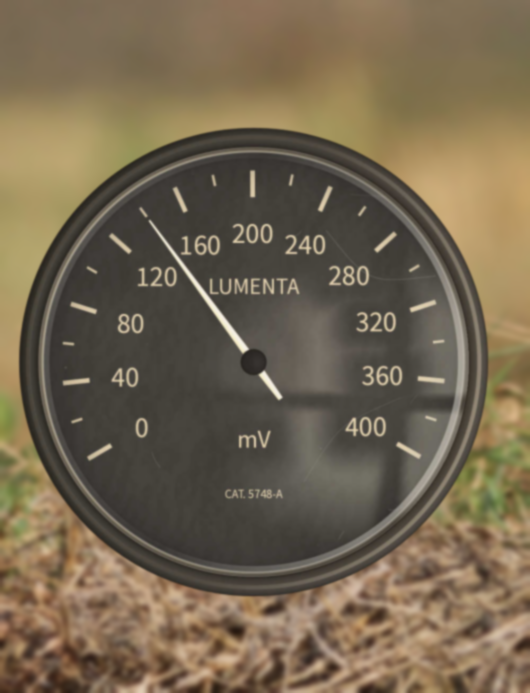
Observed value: 140; mV
